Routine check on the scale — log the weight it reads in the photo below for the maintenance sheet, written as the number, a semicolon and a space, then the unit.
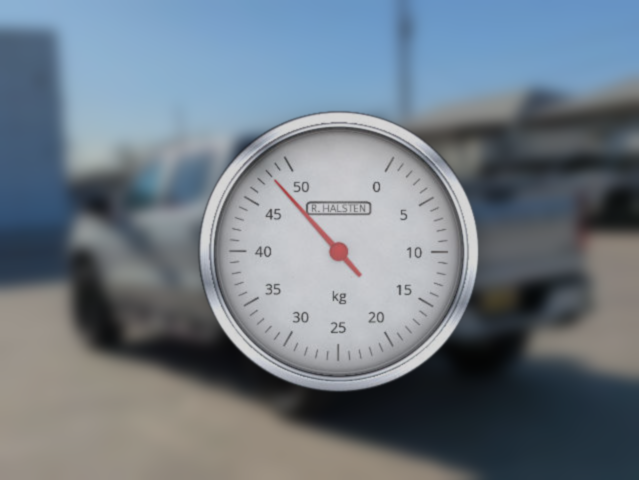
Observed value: 48; kg
